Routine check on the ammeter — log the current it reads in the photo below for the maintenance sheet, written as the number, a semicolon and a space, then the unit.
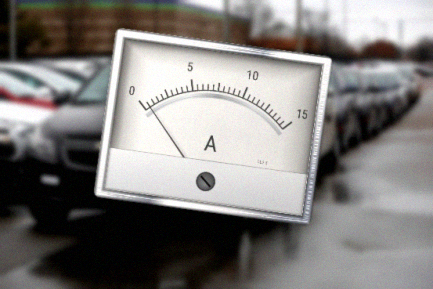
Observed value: 0.5; A
